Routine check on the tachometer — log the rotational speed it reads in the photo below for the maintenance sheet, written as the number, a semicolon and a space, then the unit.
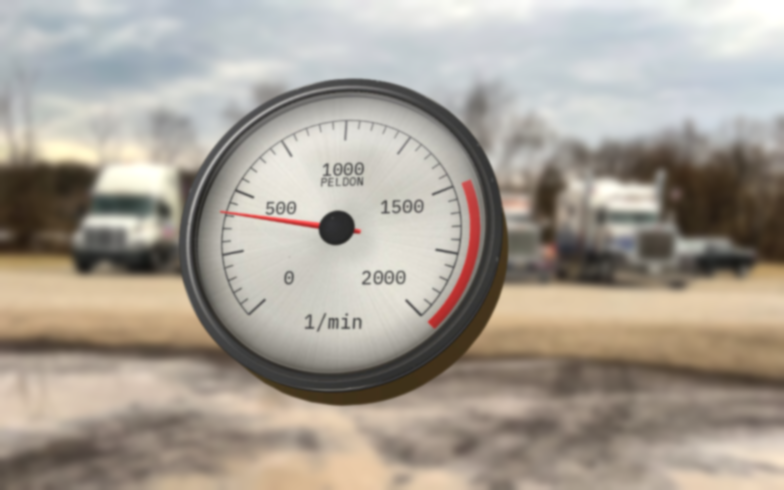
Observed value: 400; rpm
